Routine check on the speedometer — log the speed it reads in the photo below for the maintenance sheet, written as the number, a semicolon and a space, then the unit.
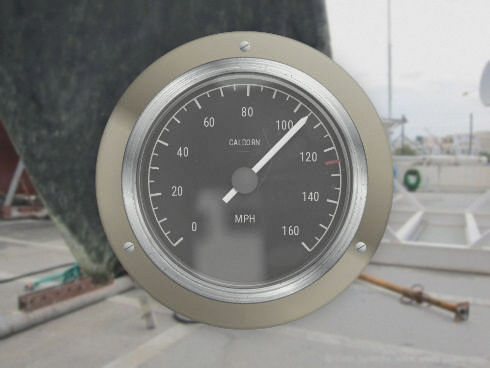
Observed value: 105; mph
